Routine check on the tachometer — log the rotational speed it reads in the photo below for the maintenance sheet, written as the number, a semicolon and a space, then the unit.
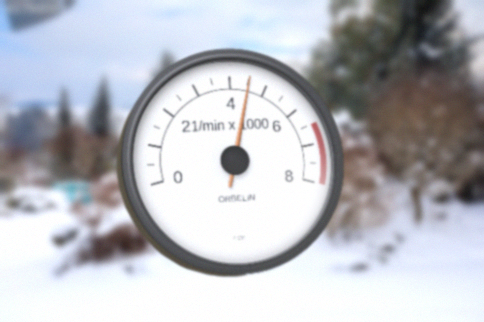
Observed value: 4500; rpm
